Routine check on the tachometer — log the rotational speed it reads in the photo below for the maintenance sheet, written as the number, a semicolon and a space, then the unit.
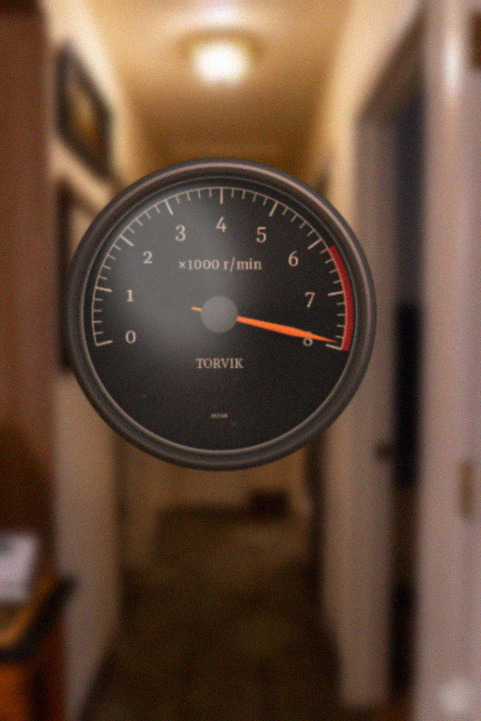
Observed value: 7900; rpm
